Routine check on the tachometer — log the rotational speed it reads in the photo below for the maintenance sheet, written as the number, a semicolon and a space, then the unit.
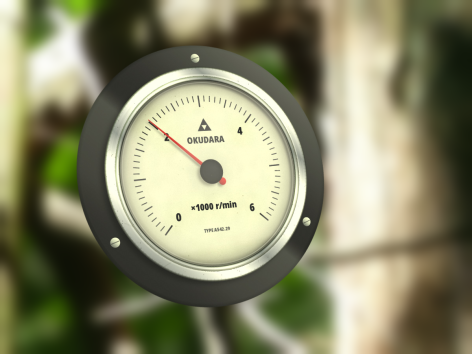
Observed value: 2000; rpm
